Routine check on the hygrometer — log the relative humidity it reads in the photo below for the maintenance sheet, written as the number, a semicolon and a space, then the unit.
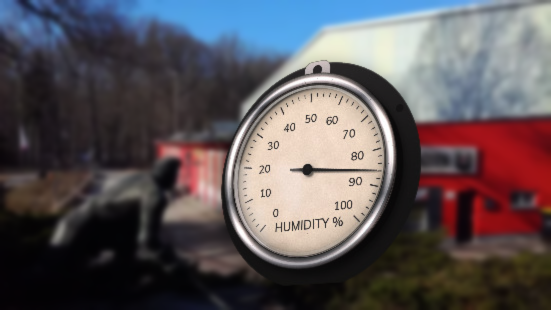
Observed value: 86; %
